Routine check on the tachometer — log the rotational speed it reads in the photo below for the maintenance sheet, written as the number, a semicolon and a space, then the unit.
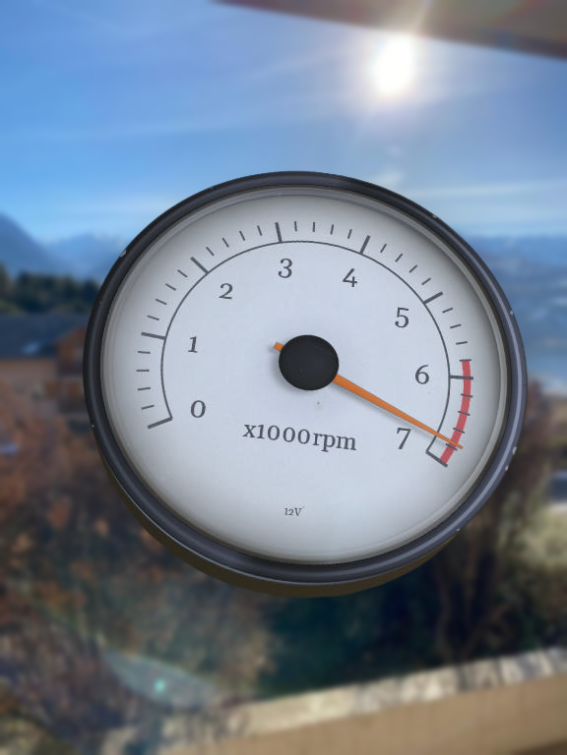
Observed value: 6800; rpm
